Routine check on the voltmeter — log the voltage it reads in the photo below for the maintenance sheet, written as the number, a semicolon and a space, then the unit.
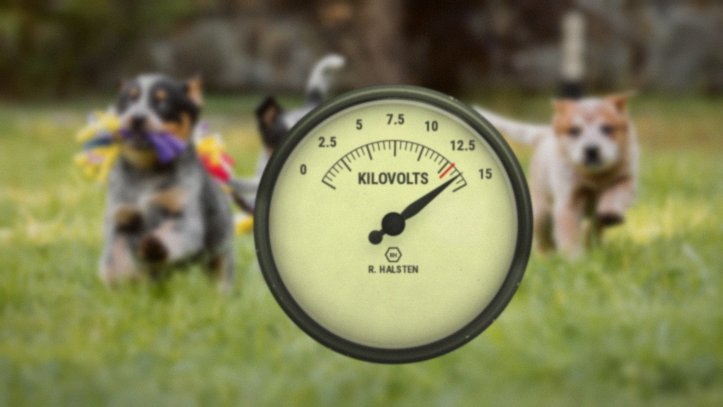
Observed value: 14; kV
